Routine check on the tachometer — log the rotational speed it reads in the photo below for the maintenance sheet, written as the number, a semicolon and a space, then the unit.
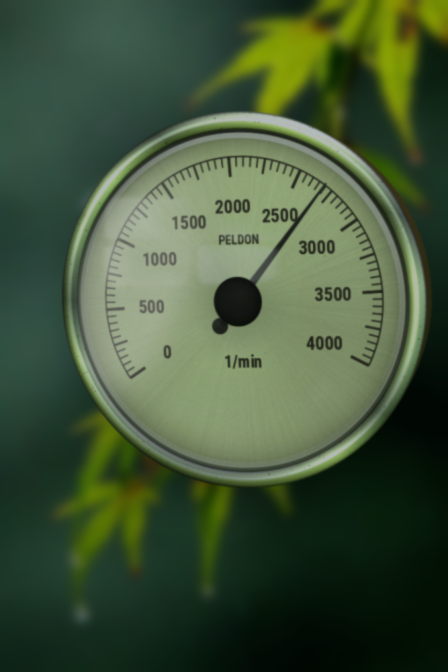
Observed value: 2700; rpm
